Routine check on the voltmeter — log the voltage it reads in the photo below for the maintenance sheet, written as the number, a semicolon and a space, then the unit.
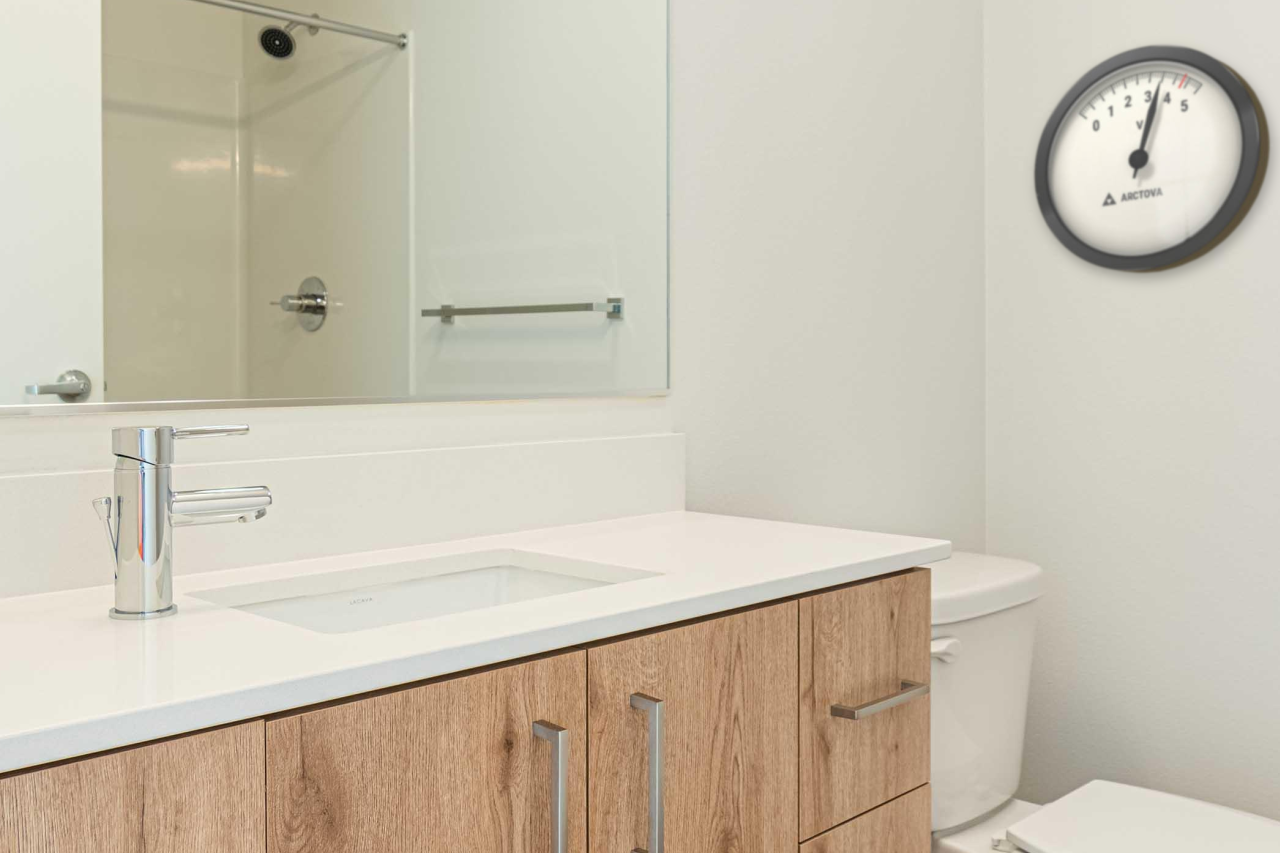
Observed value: 3.5; V
